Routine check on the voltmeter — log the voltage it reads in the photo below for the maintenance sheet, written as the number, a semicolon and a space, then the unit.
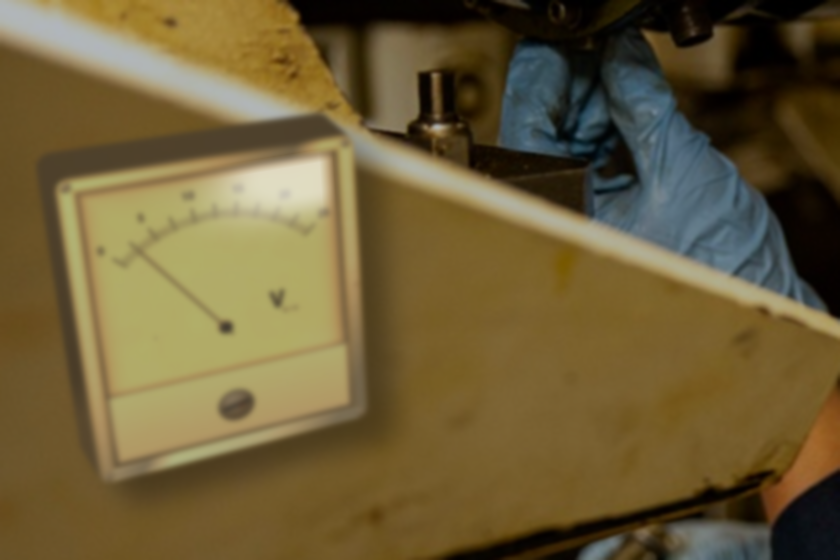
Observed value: 2.5; V
